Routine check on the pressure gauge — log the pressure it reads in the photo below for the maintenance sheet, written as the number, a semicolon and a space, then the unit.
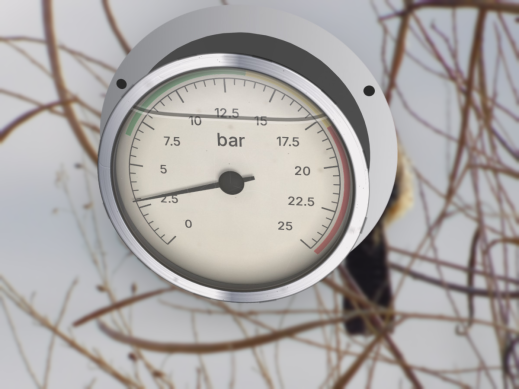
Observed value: 3; bar
